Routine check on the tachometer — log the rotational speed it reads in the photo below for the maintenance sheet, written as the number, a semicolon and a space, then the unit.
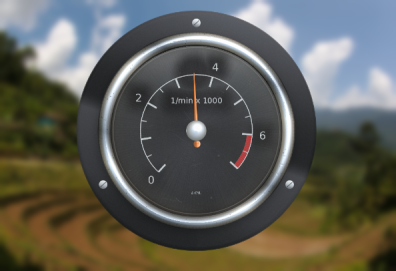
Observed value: 3500; rpm
